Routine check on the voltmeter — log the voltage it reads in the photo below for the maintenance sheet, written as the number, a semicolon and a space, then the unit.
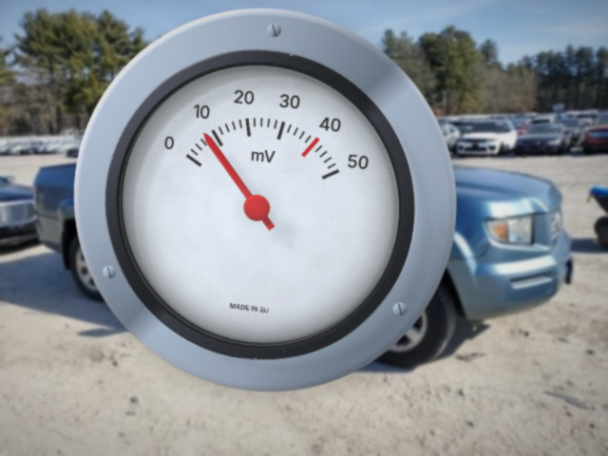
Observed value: 8; mV
